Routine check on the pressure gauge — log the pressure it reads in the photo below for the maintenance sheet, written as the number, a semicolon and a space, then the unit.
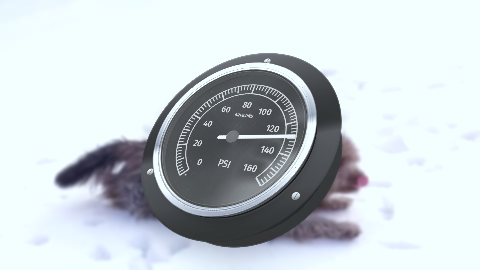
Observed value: 130; psi
